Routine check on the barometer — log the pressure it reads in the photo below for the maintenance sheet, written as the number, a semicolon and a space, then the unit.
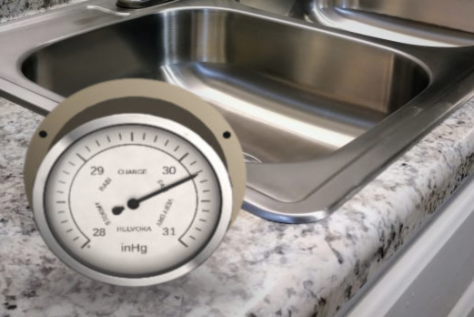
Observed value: 30.2; inHg
